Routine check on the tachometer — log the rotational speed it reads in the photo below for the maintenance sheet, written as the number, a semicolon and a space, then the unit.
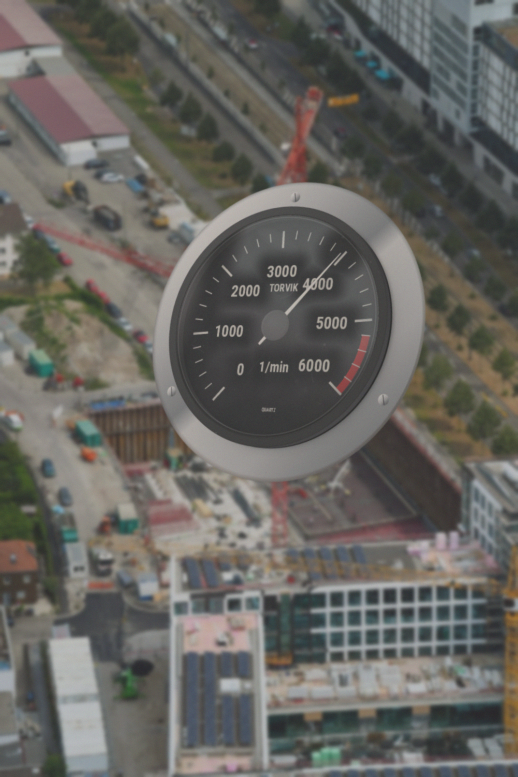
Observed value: 4000; rpm
